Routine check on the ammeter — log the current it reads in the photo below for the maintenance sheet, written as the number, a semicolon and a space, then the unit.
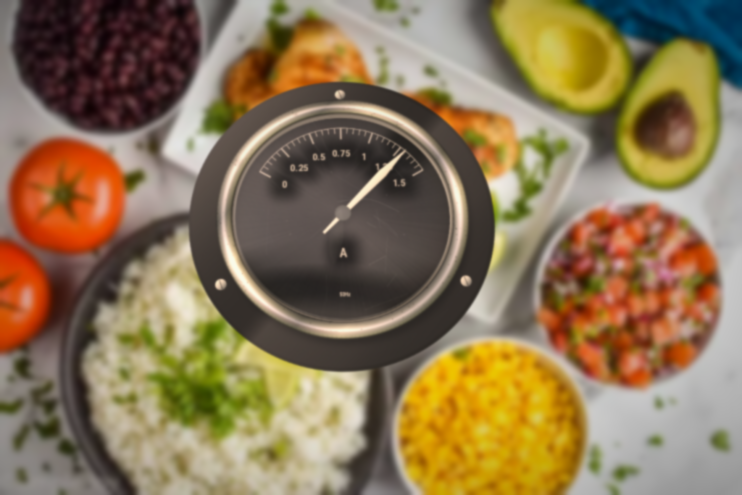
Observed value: 1.3; A
